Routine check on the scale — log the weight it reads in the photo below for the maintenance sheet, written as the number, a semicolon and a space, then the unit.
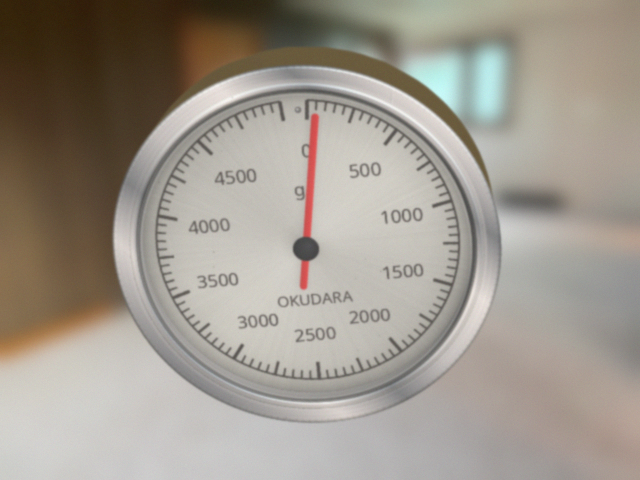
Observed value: 50; g
